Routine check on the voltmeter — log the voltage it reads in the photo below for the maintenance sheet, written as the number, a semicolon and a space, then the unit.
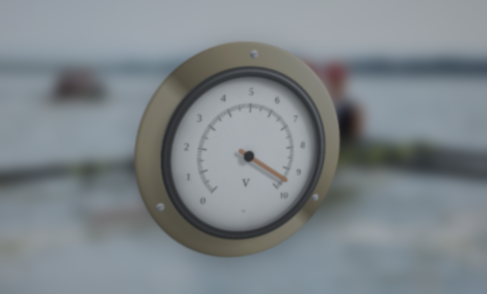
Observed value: 9.5; V
